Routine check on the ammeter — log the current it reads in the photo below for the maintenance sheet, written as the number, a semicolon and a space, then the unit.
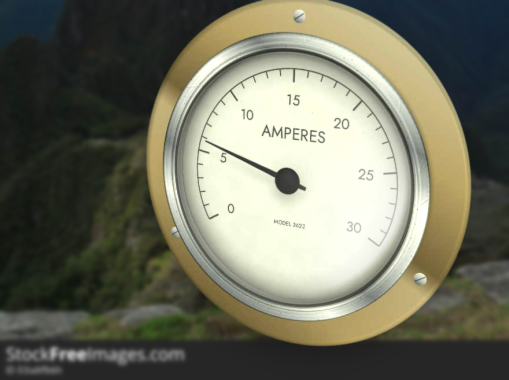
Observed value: 6; A
